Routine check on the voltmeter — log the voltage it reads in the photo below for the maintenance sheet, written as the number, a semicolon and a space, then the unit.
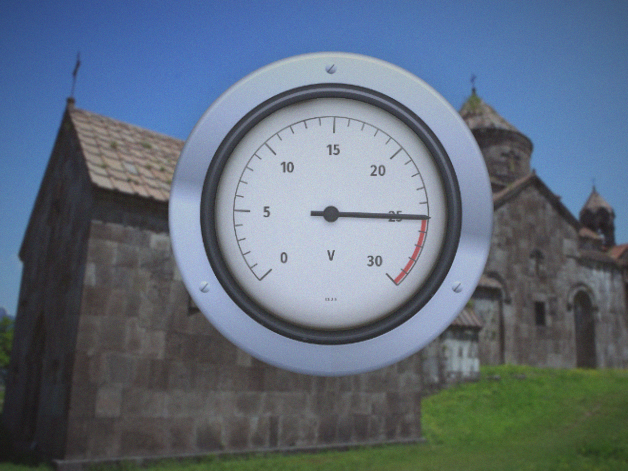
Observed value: 25; V
